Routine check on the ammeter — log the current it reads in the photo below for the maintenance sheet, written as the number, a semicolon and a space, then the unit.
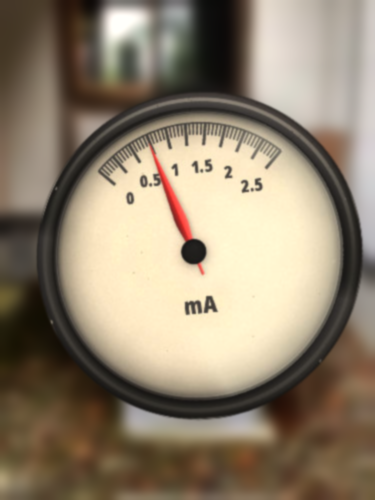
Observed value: 0.75; mA
